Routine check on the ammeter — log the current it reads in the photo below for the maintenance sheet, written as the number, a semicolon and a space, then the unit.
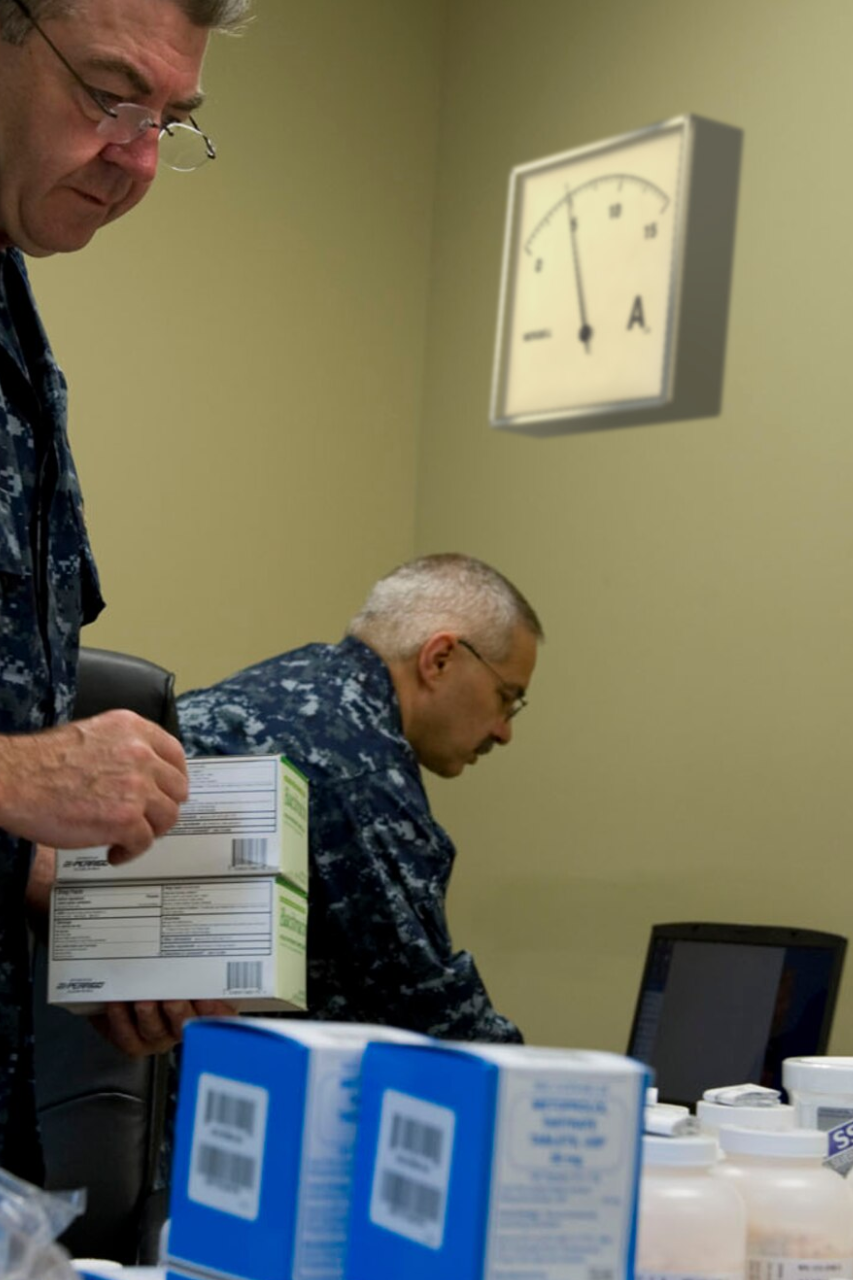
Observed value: 5; A
